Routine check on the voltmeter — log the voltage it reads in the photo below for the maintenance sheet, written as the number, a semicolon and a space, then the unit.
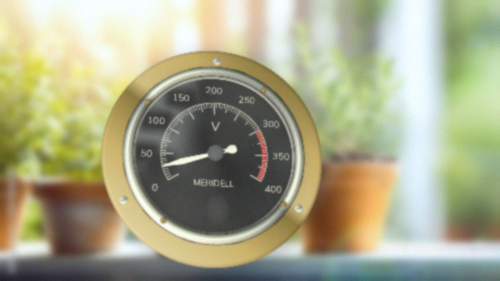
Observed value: 25; V
